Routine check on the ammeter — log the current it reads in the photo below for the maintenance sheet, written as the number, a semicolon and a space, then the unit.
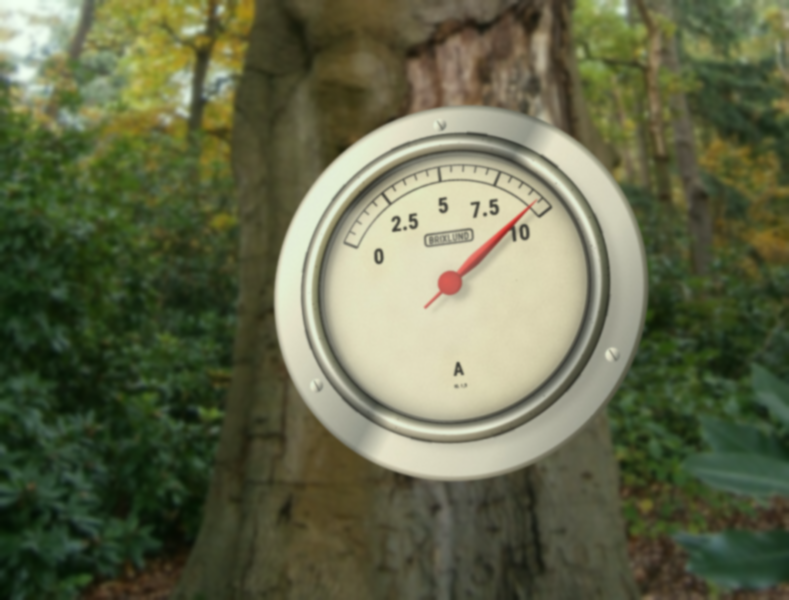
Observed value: 9.5; A
